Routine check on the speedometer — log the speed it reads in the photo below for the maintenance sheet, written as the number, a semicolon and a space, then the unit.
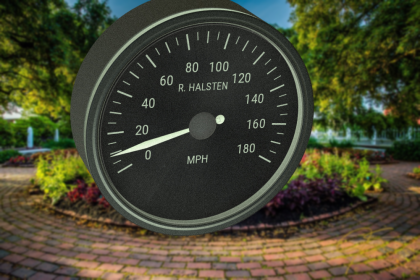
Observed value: 10; mph
